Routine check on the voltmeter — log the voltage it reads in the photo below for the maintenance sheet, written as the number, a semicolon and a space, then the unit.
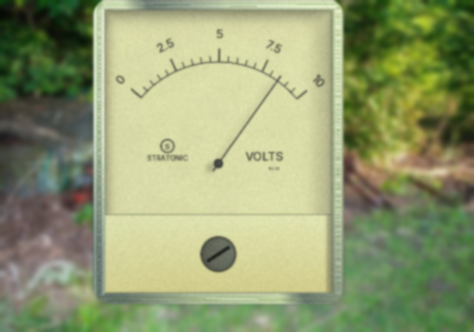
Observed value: 8.5; V
